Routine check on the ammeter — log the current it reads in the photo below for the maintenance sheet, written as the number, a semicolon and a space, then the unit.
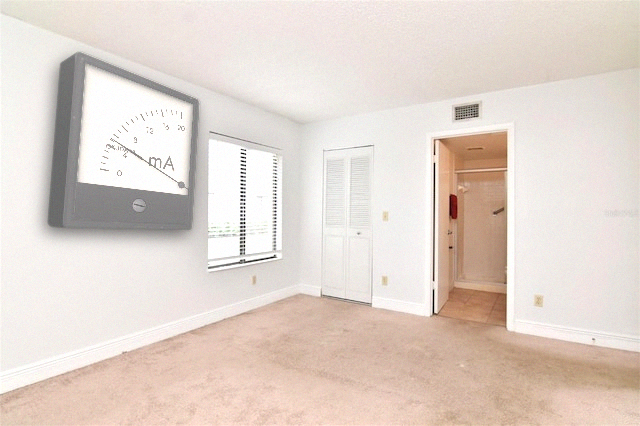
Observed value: 5; mA
